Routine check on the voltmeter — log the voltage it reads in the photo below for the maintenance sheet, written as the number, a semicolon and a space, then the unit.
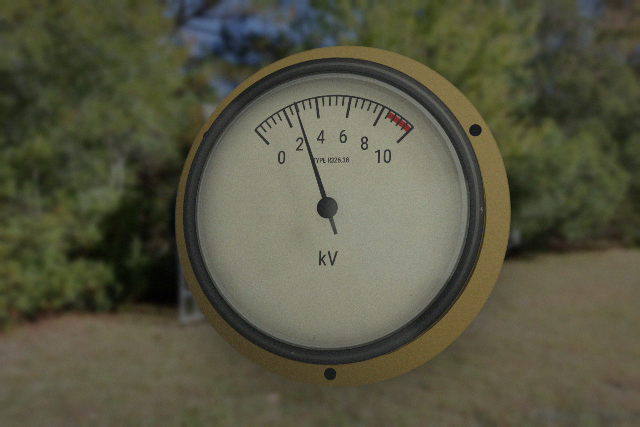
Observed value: 2.8; kV
